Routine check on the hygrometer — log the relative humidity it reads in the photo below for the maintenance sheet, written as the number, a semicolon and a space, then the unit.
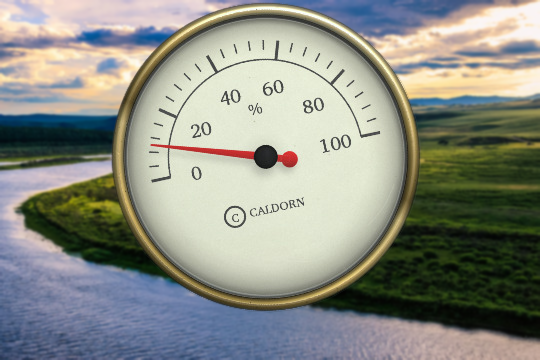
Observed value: 10; %
